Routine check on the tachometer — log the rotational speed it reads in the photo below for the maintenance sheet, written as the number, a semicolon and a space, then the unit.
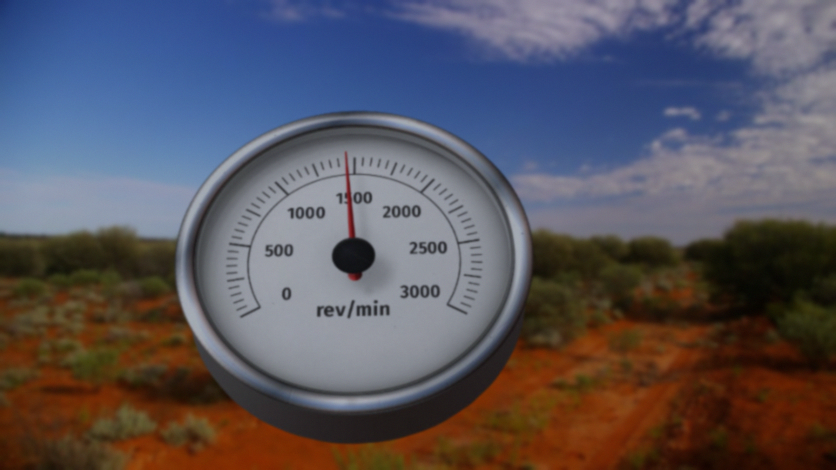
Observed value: 1450; rpm
